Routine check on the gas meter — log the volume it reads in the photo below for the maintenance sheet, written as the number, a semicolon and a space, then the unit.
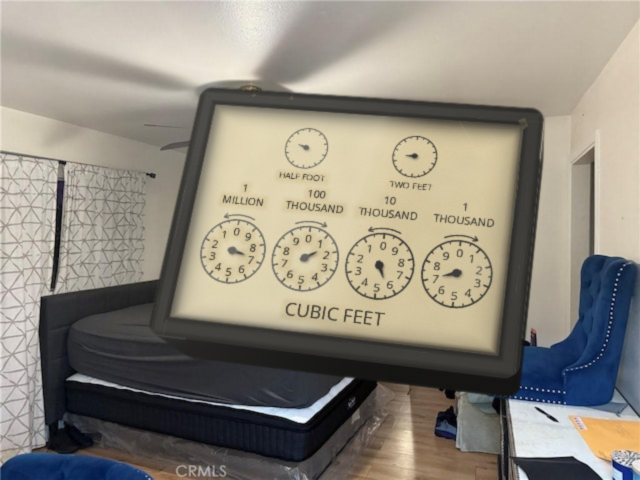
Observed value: 715700; ft³
